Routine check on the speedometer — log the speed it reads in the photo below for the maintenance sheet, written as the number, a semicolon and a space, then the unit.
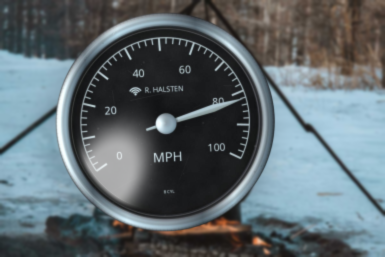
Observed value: 82; mph
